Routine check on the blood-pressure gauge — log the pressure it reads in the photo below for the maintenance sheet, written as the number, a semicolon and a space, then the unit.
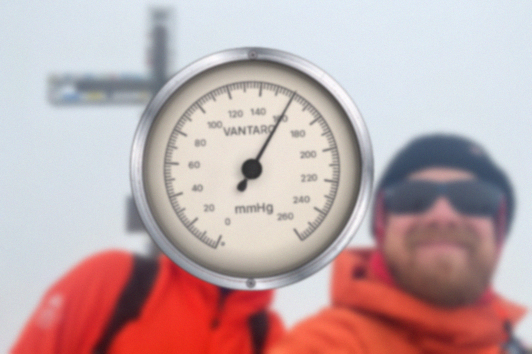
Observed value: 160; mmHg
